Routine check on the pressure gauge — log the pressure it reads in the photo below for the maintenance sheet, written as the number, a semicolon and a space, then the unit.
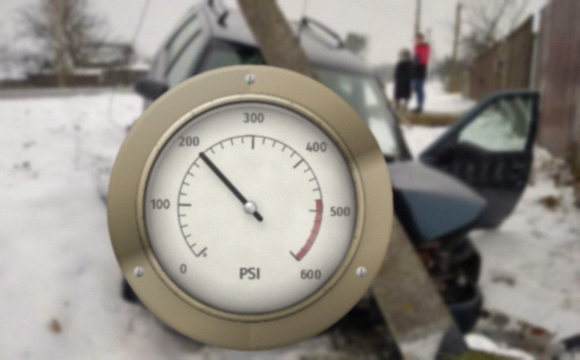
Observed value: 200; psi
